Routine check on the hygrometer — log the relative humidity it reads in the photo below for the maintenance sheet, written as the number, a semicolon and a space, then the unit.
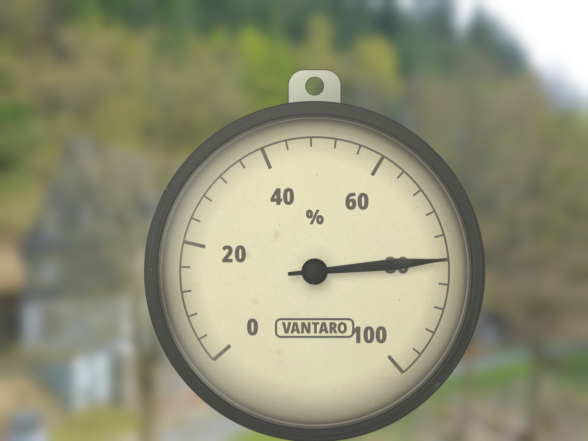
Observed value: 80; %
